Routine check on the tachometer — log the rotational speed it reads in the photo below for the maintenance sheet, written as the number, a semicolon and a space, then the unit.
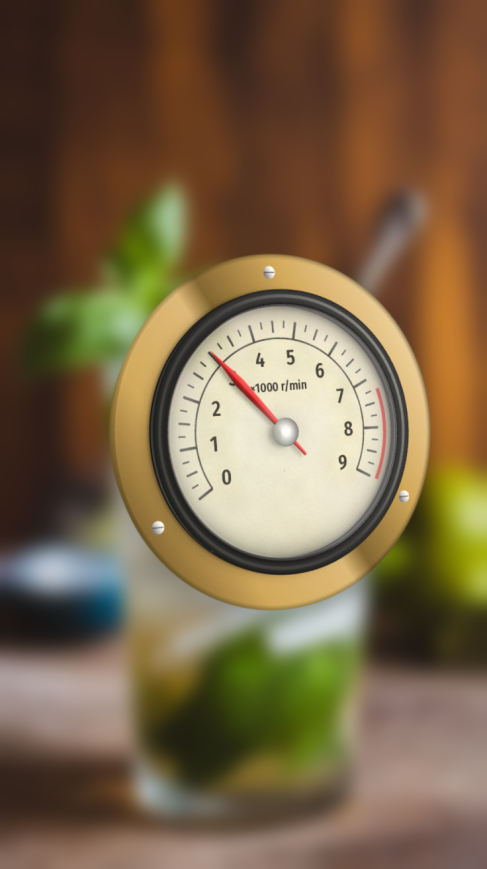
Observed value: 3000; rpm
